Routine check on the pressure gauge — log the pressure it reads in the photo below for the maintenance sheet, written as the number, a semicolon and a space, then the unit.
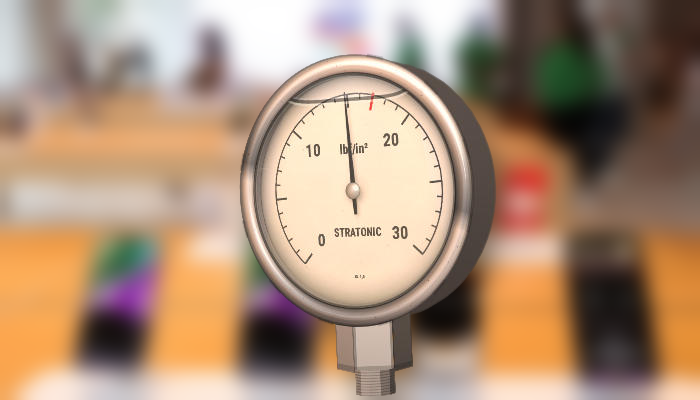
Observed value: 15; psi
